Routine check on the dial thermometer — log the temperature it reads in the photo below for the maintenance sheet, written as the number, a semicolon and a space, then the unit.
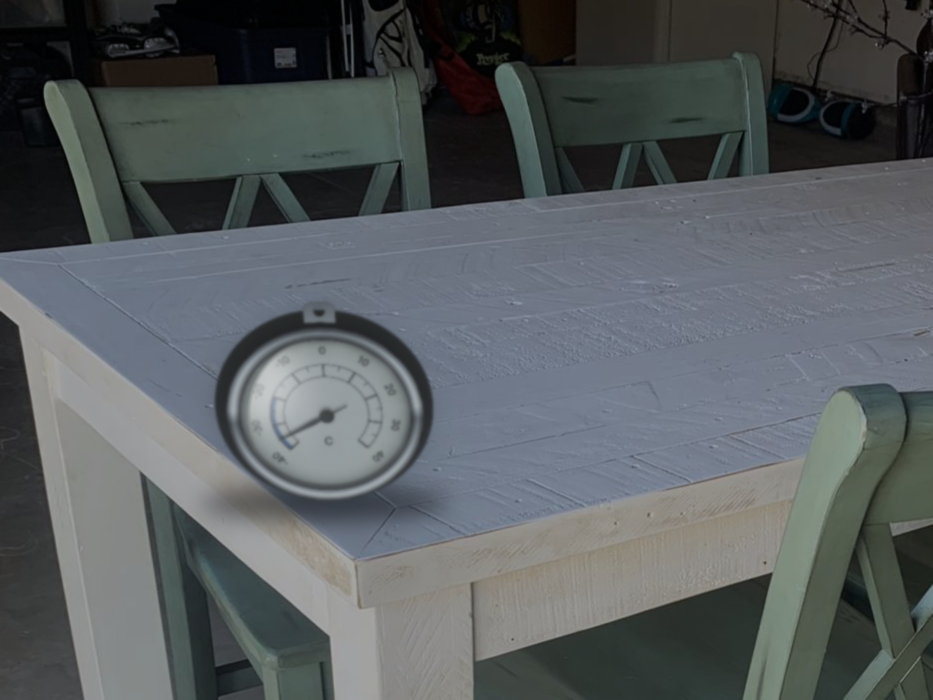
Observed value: -35; °C
